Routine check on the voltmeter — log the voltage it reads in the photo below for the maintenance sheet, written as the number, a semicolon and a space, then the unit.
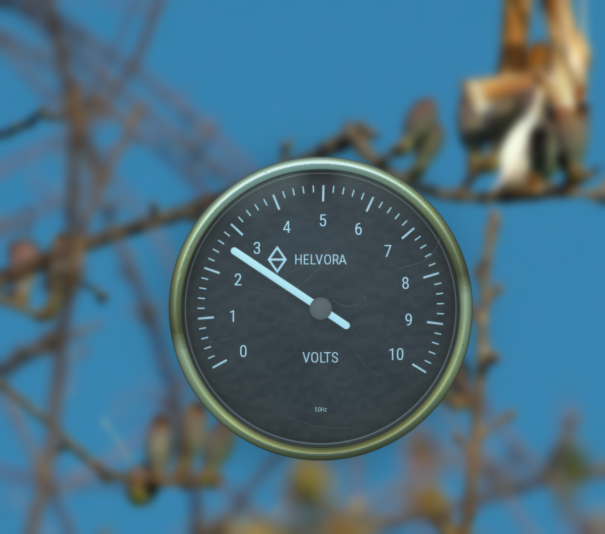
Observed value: 2.6; V
